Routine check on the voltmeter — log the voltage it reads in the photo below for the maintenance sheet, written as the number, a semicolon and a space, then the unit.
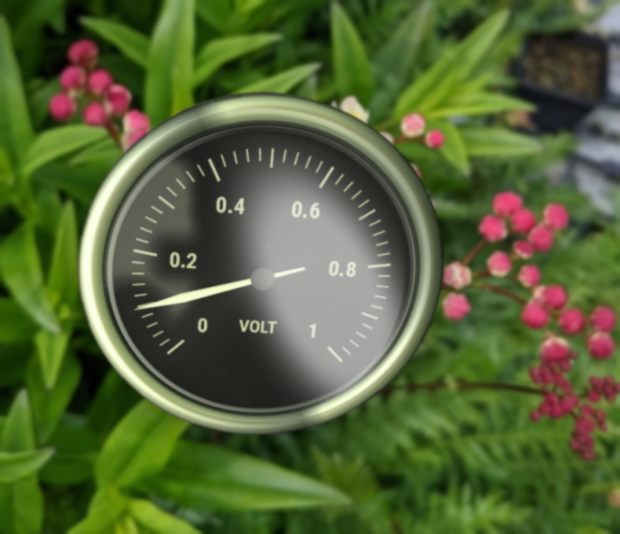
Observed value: 0.1; V
